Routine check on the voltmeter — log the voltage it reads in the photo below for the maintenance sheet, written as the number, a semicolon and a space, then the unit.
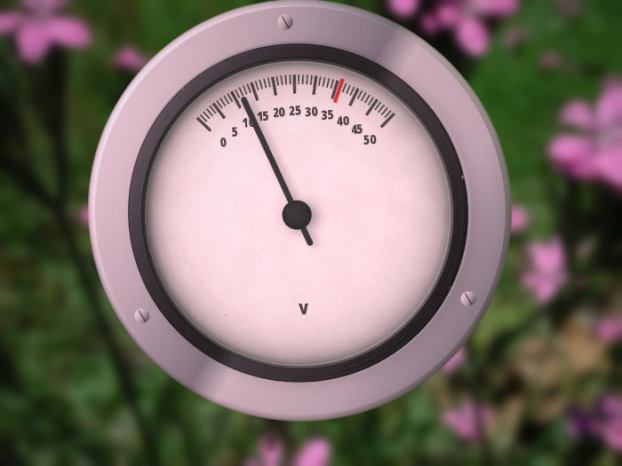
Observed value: 12; V
